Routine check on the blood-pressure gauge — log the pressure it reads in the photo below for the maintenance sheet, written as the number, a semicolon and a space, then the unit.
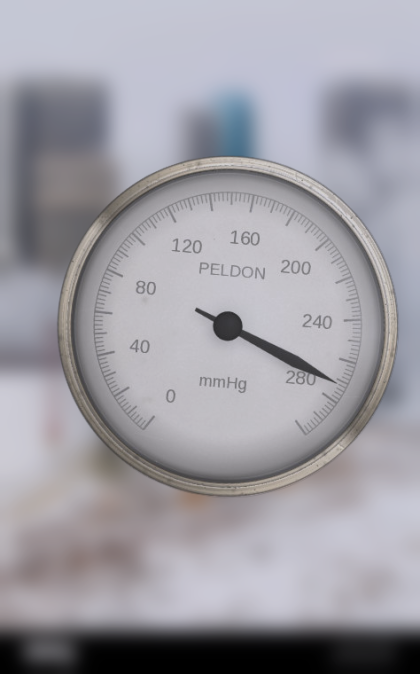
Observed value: 272; mmHg
